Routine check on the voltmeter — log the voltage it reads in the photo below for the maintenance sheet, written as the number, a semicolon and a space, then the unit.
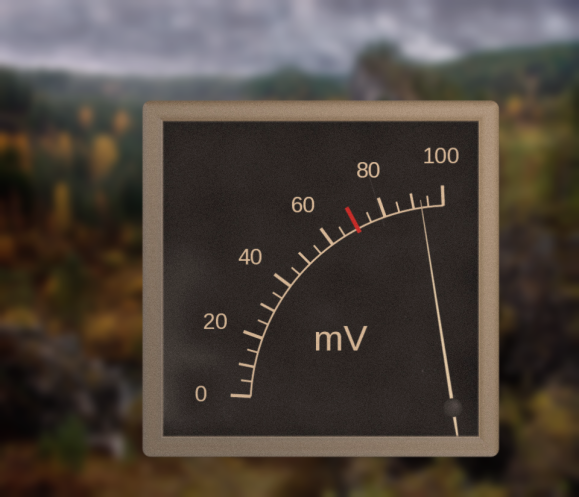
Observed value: 92.5; mV
